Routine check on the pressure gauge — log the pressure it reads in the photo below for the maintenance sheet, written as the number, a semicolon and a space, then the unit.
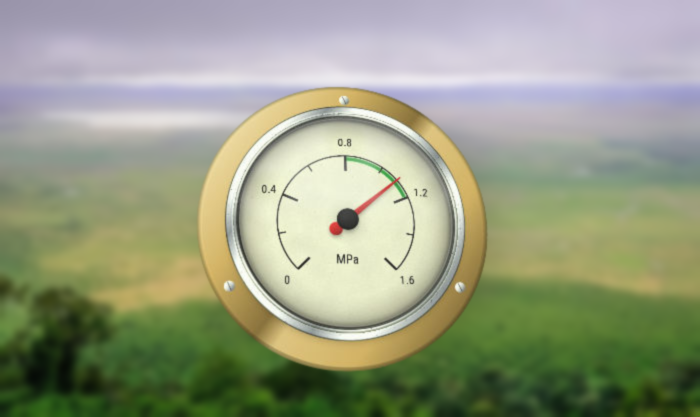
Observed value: 1.1; MPa
